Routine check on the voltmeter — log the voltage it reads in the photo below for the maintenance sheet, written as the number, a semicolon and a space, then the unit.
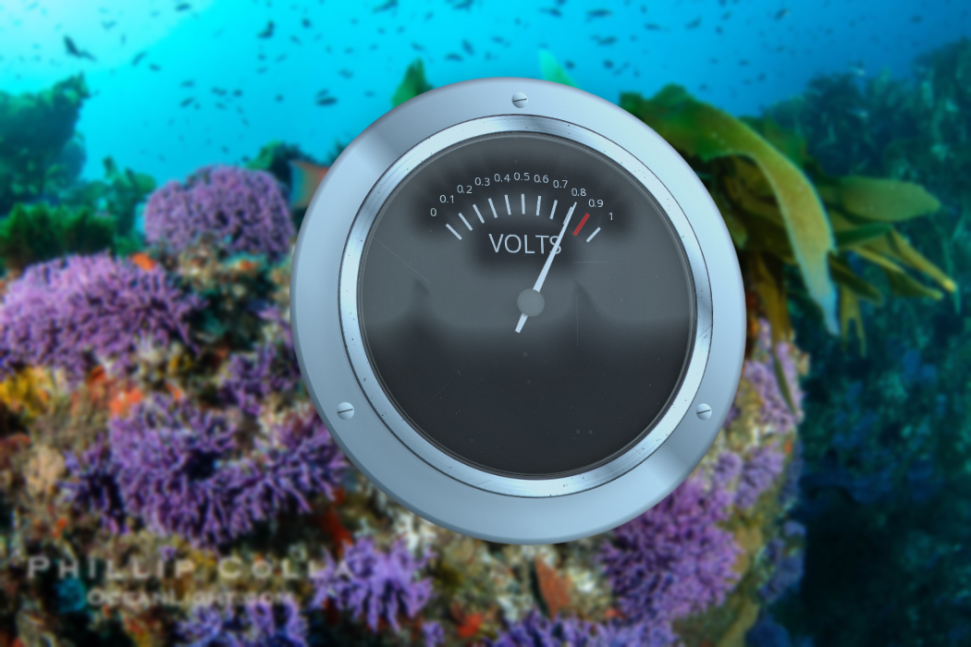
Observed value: 0.8; V
